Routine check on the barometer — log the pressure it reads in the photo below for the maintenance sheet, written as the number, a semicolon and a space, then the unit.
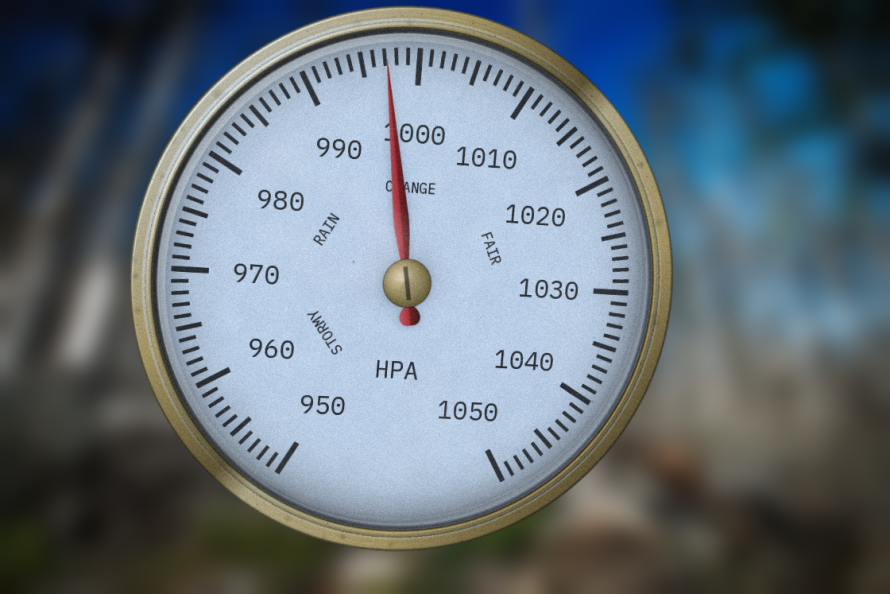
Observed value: 997; hPa
